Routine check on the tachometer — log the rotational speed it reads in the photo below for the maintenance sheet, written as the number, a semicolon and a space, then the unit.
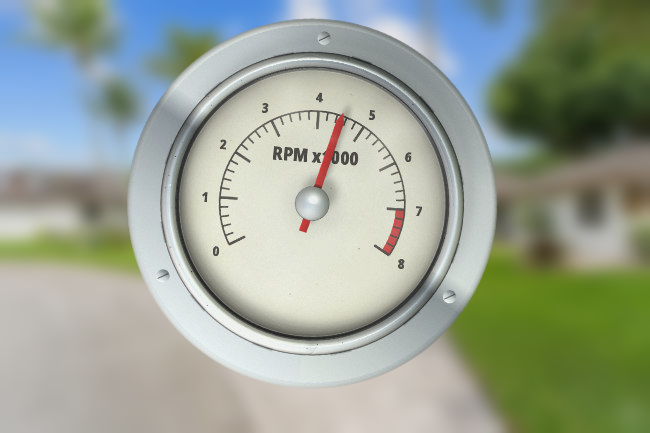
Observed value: 4500; rpm
